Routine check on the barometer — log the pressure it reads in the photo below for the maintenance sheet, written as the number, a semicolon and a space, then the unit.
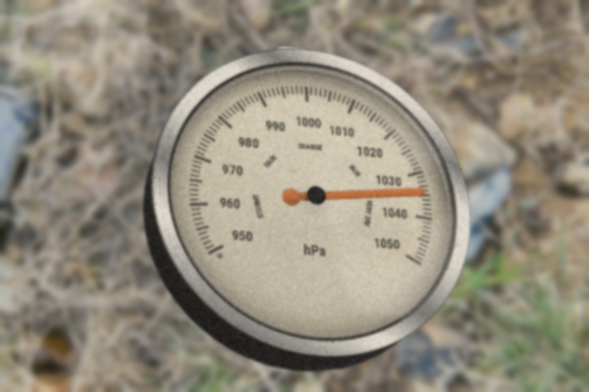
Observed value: 1035; hPa
